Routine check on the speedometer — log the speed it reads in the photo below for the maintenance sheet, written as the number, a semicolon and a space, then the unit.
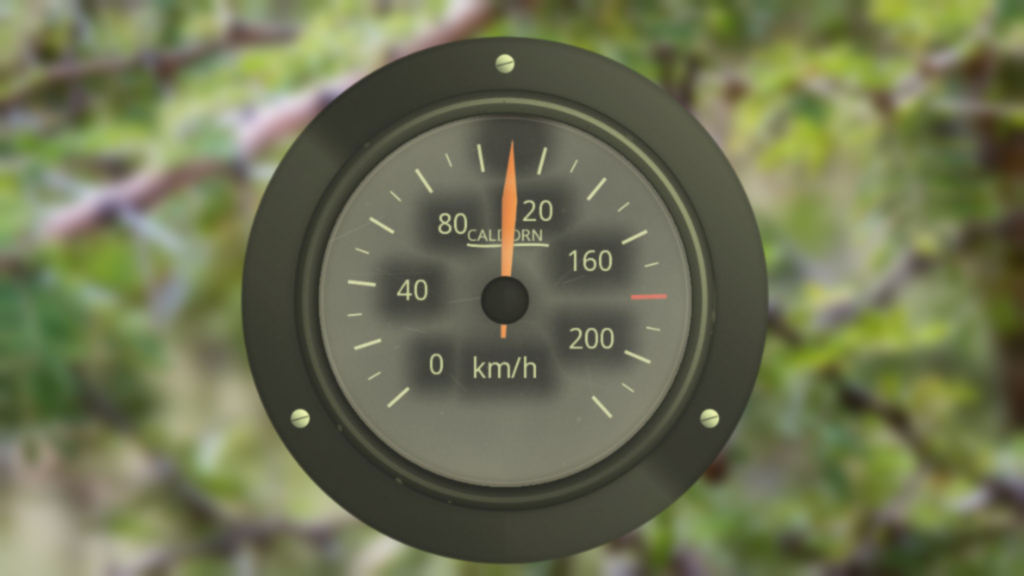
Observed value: 110; km/h
